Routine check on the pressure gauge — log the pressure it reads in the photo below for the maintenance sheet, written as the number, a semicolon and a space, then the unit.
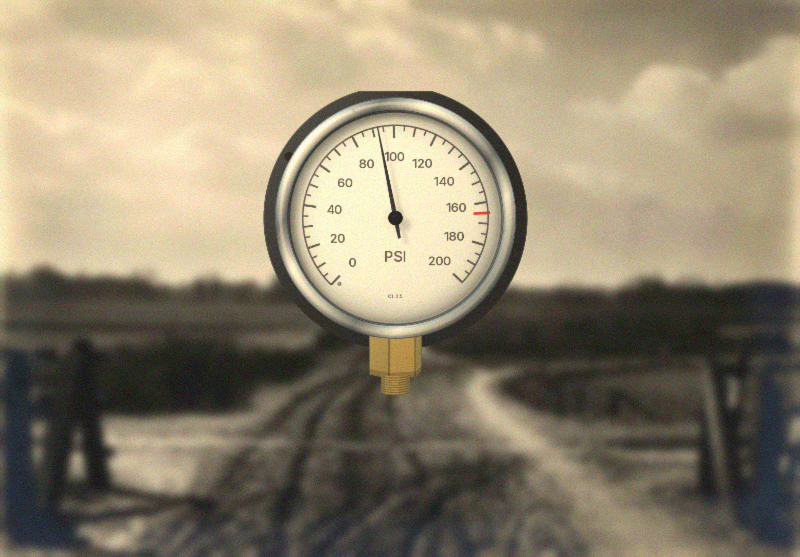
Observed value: 92.5; psi
